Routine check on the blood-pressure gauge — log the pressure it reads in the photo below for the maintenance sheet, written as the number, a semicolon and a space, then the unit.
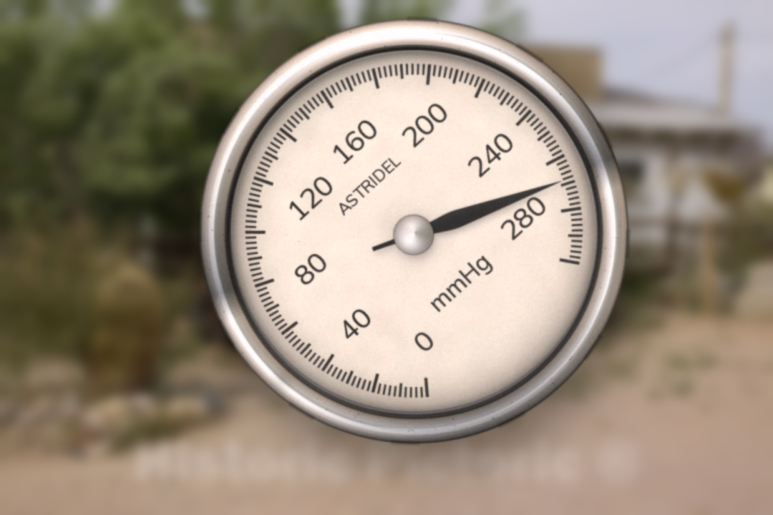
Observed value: 268; mmHg
